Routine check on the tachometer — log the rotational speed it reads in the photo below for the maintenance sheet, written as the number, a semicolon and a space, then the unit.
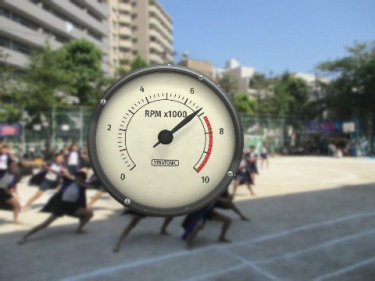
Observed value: 6800; rpm
